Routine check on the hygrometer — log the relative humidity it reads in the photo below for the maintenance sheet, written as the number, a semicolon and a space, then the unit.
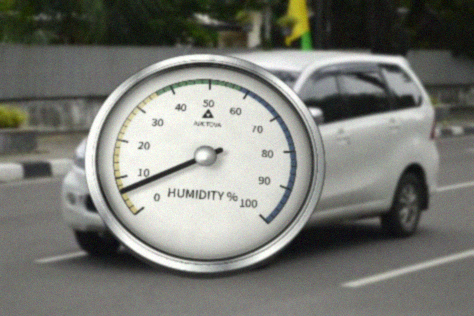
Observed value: 6; %
